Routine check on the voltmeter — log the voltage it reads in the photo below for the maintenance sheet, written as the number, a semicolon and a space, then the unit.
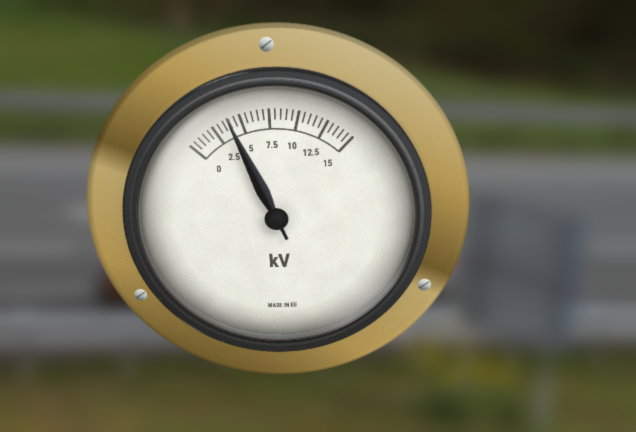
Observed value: 4; kV
